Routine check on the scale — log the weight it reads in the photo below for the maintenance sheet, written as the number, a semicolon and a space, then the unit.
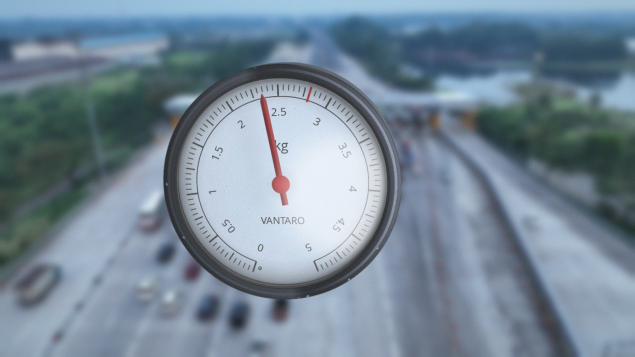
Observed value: 2.35; kg
